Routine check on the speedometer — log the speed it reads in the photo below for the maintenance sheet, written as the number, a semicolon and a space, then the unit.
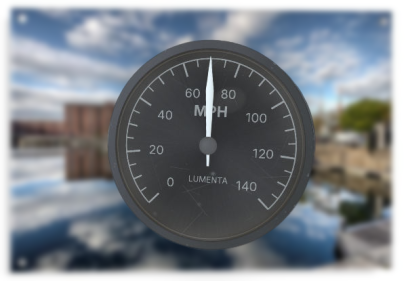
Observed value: 70; mph
